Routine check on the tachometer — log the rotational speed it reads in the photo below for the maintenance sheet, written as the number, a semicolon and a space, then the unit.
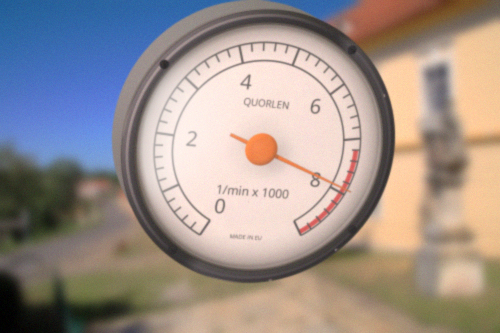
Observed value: 7900; rpm
